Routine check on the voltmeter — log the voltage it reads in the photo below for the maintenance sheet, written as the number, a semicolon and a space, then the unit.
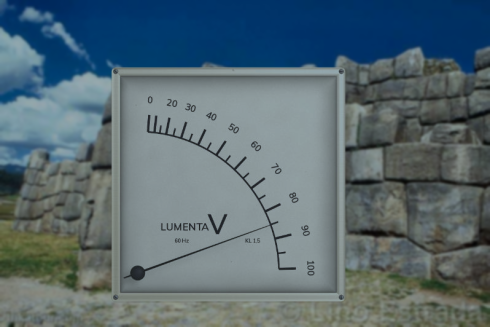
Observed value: 85; V
